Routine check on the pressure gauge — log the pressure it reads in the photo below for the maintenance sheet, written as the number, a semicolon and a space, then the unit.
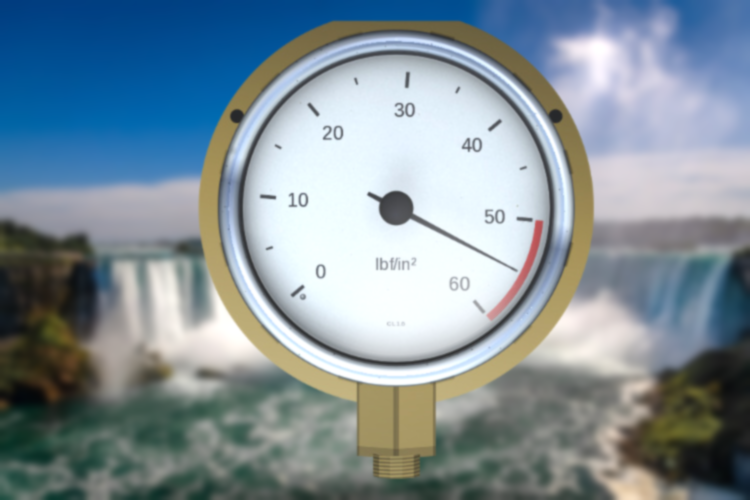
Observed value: 55; psi
